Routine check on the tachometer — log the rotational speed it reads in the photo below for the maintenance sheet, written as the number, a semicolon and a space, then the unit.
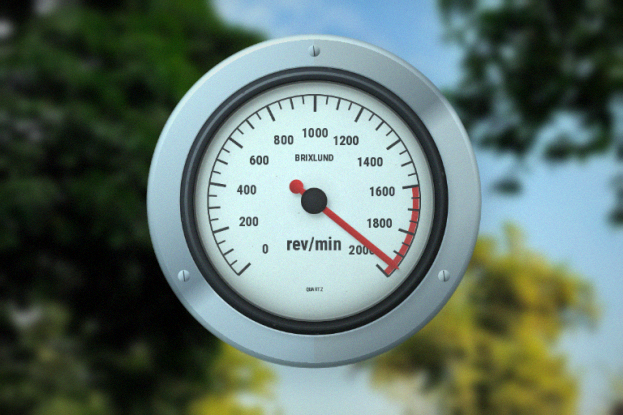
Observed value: 1950; rpm
